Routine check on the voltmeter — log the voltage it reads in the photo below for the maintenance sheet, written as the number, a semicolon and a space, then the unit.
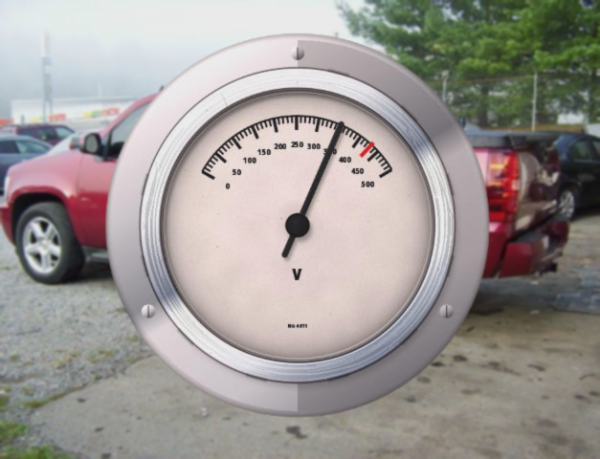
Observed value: 350; V
